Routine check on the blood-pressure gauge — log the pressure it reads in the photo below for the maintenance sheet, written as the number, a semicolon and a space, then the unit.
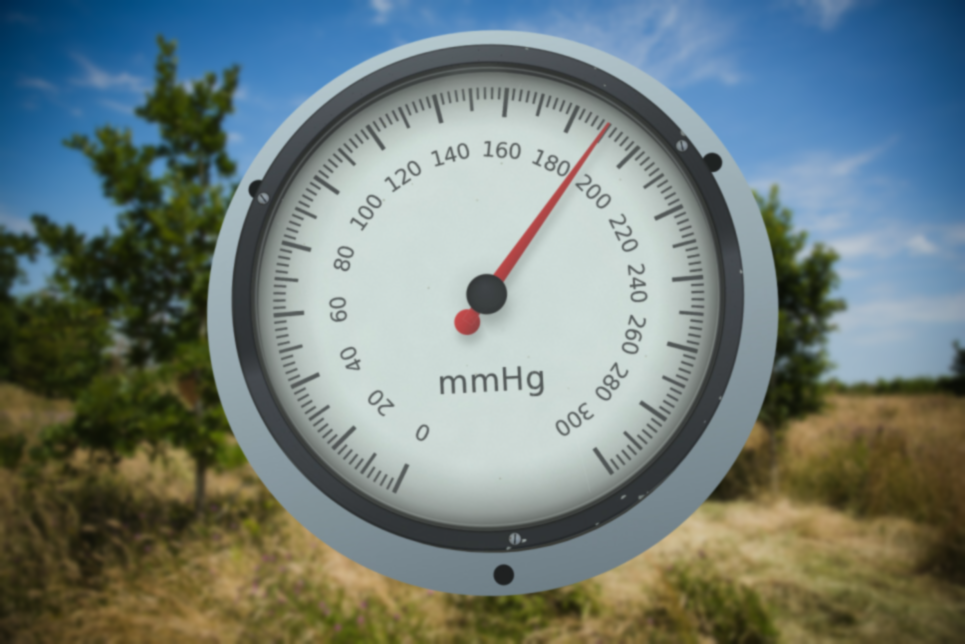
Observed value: 190; mmHg
